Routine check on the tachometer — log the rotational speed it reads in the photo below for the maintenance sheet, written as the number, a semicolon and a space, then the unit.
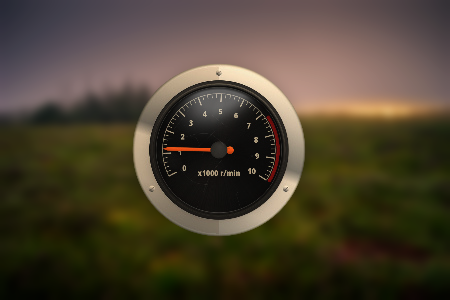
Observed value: 1200; rpm
